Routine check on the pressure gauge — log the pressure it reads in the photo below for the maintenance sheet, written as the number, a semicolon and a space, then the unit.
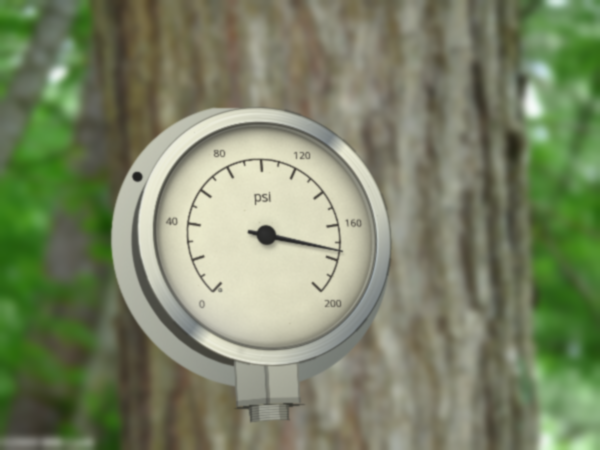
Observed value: 175; psi
